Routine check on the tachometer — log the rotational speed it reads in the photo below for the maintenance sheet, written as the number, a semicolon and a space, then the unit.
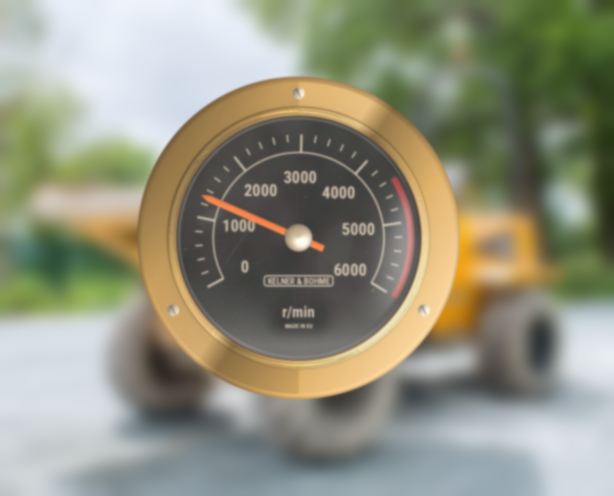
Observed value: 1300; rpm
